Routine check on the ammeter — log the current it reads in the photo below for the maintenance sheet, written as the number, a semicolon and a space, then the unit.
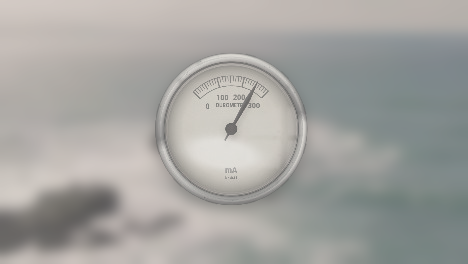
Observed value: 250; mA
